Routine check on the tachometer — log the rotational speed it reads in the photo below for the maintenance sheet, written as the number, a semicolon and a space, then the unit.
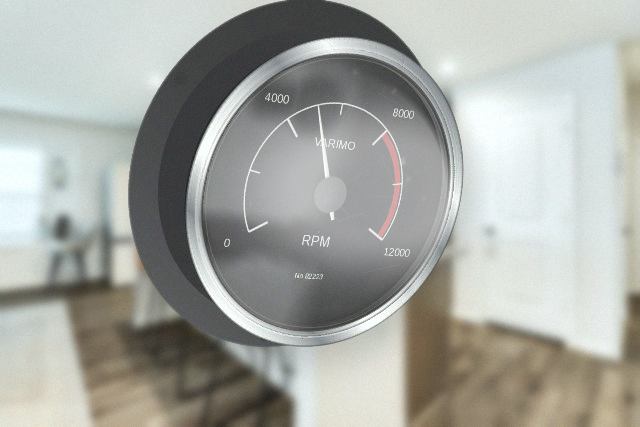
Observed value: 5000; rpm
